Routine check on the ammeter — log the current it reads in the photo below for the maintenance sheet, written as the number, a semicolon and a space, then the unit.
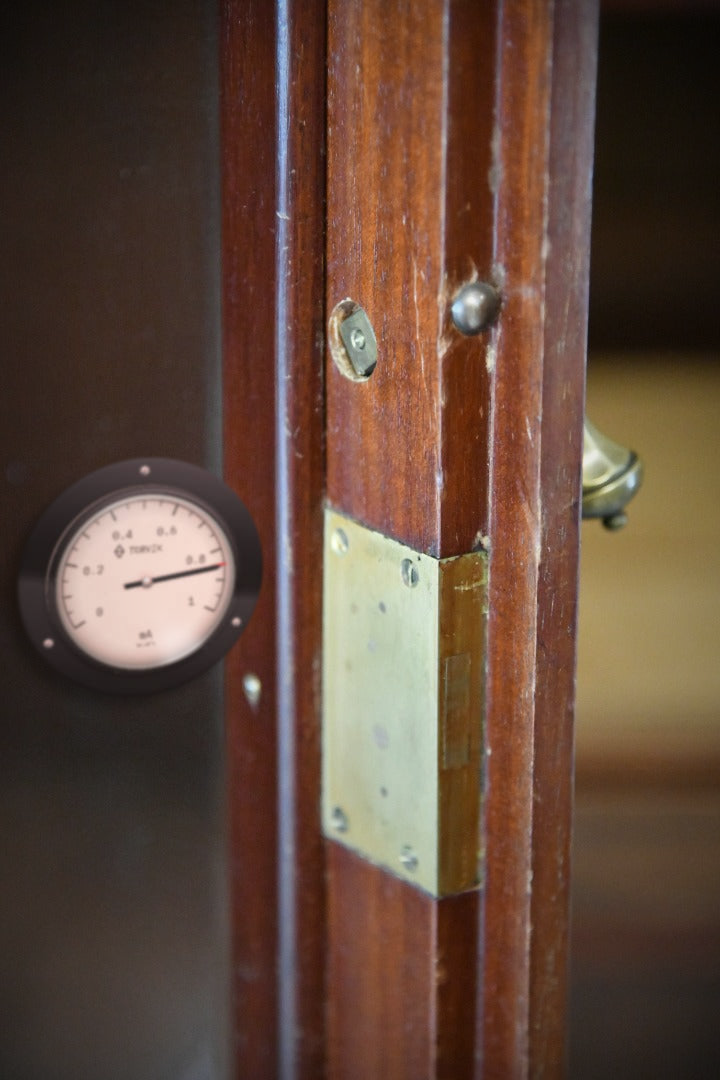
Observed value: 0.85; mA
